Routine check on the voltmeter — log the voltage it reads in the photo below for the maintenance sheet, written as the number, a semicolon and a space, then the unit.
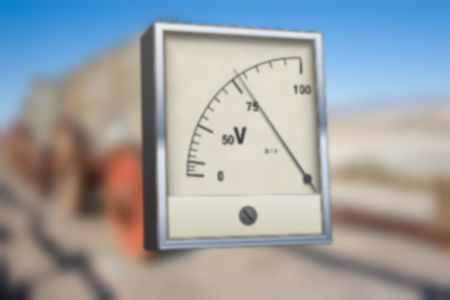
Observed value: 77.5; V
